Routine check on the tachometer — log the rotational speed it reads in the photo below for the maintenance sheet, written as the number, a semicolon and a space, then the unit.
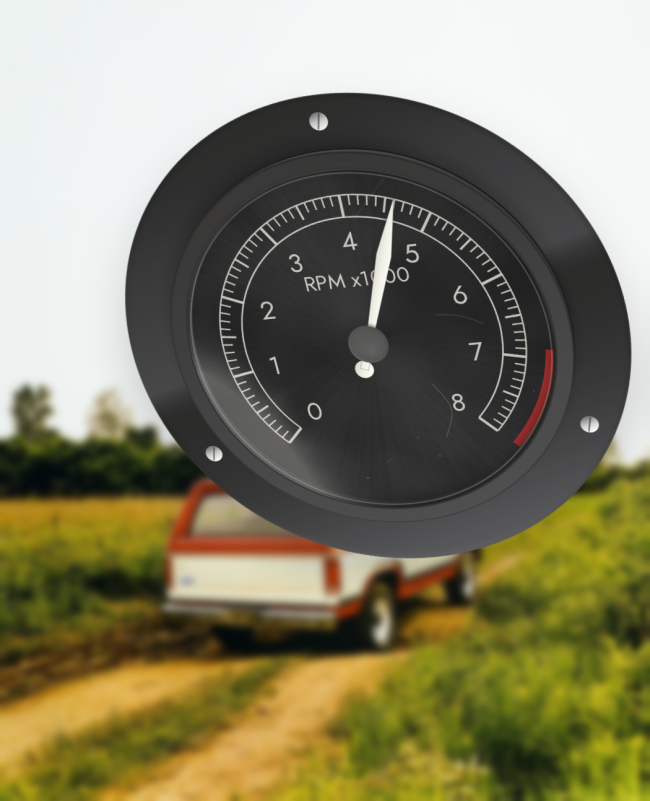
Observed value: 4600; rpm
